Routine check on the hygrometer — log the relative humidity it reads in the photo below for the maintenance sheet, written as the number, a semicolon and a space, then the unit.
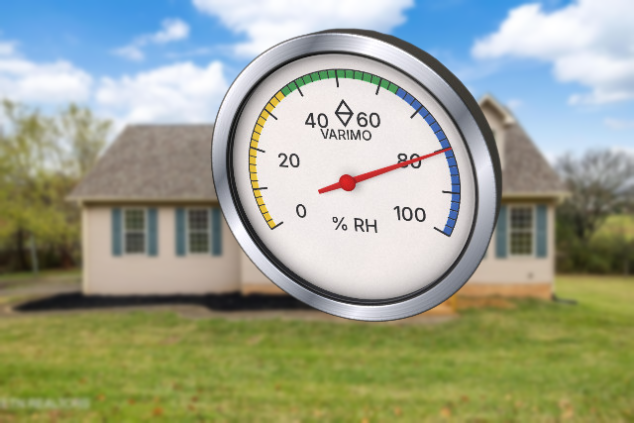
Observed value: 80; %
